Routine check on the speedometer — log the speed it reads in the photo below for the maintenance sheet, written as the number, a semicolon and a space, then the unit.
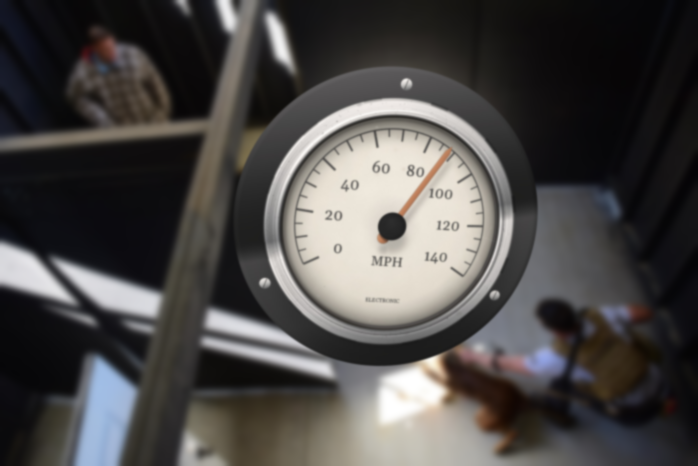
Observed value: 87.5; mph
